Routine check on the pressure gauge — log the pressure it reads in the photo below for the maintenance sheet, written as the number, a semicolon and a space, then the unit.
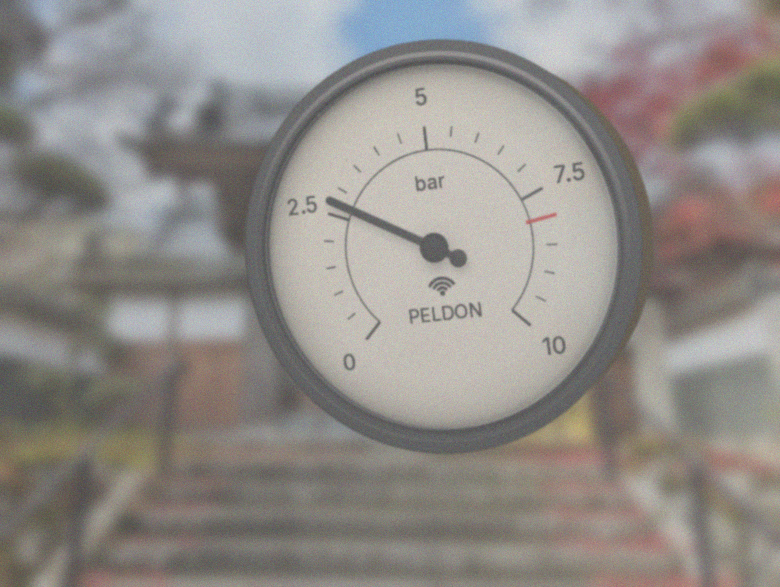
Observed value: 2.75; bar
